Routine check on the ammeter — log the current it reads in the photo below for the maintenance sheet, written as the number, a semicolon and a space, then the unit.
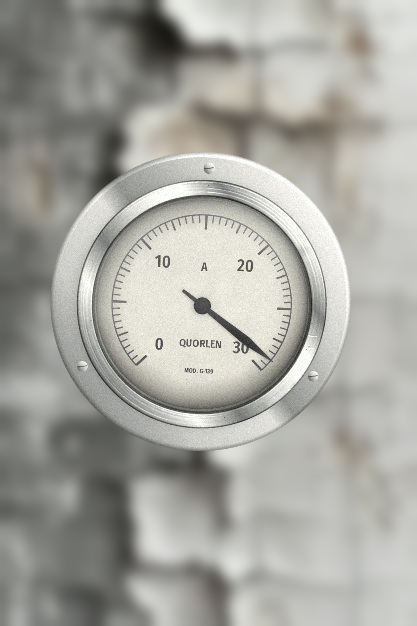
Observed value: 29; A
